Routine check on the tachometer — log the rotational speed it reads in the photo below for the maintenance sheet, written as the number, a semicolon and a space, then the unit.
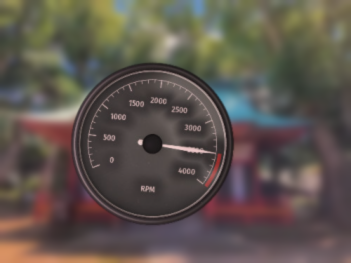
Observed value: 3500; rpm
